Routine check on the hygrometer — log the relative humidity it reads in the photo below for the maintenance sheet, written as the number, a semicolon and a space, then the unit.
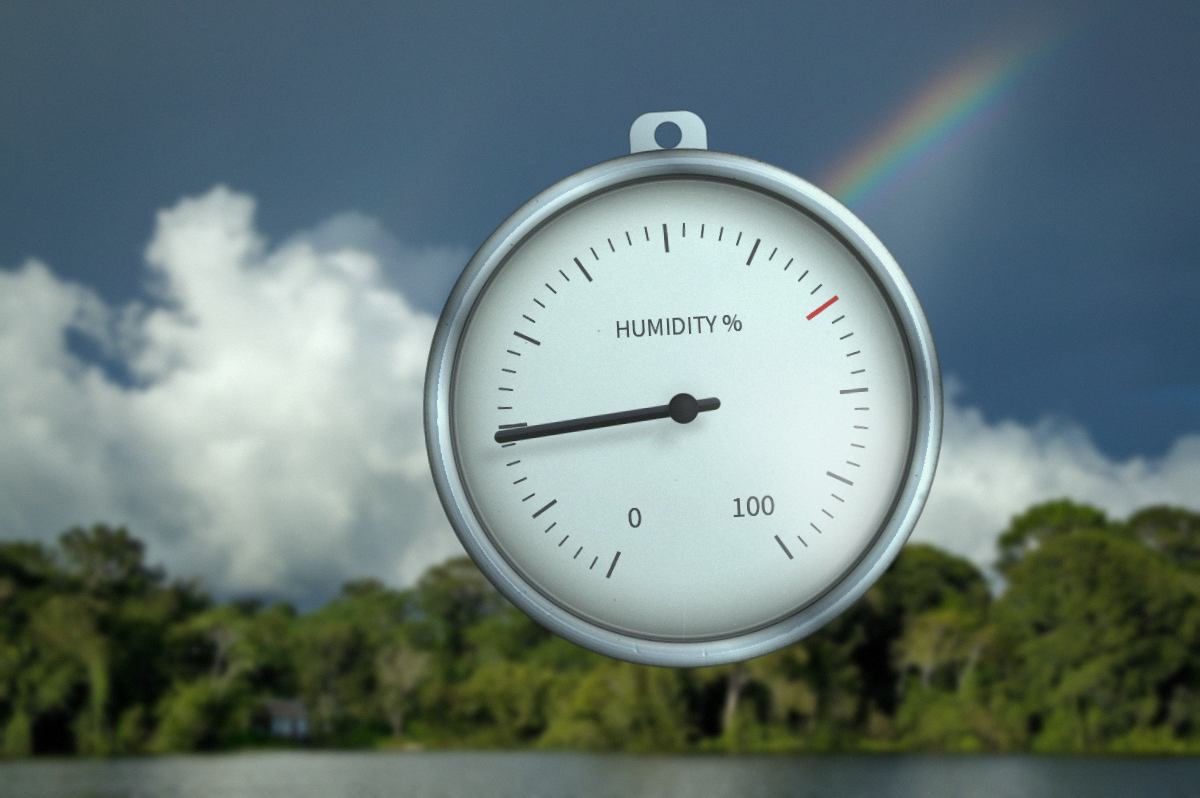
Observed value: 19; %
